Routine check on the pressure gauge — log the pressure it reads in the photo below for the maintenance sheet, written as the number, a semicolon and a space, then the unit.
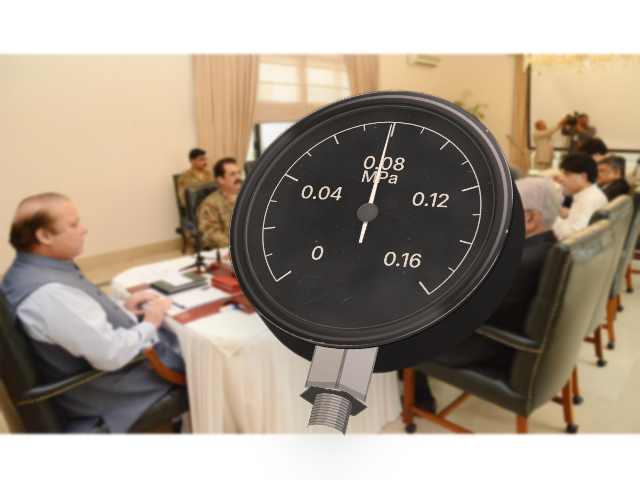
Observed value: 0.08; MPa
